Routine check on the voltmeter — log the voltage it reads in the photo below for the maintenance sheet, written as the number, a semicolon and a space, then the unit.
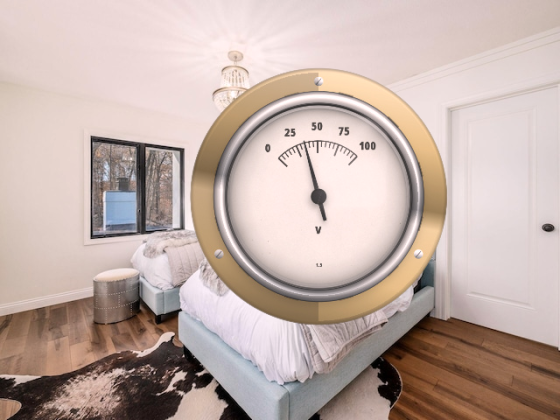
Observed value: 35; V
